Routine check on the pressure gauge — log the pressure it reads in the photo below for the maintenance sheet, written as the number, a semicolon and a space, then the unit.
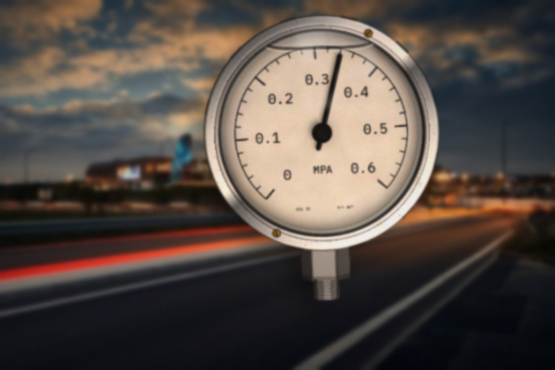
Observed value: 0.34; MPa
